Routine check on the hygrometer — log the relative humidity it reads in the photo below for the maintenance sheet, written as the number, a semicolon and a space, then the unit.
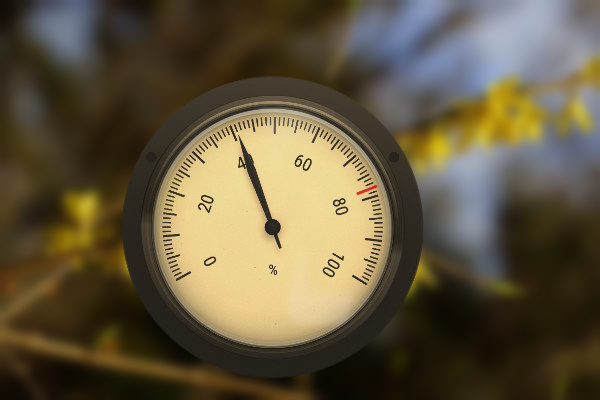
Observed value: 41; %
